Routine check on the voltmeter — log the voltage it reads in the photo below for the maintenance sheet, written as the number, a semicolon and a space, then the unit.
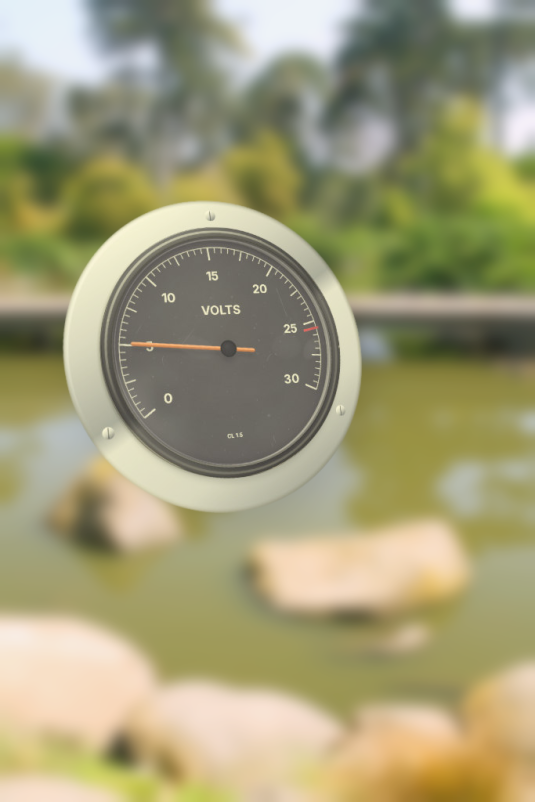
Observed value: 5; V
